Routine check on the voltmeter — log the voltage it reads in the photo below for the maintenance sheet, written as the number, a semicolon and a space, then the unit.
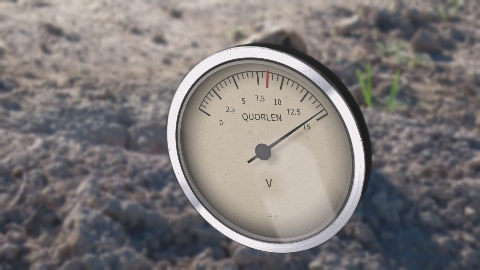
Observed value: 14.5; V
